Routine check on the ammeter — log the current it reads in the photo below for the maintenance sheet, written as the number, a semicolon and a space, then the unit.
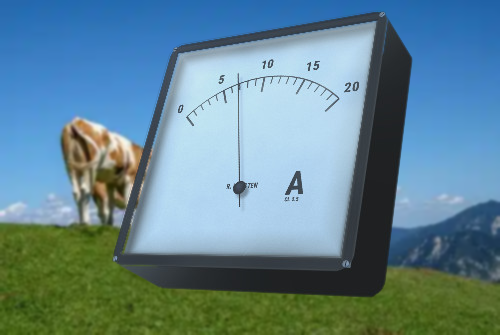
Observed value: 7; A
